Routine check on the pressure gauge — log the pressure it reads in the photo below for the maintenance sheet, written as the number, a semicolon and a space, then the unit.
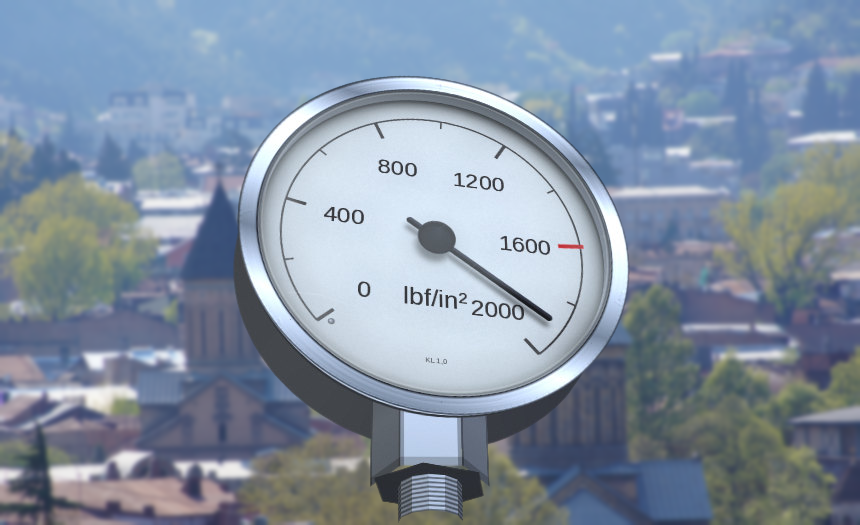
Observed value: 1900; psi
